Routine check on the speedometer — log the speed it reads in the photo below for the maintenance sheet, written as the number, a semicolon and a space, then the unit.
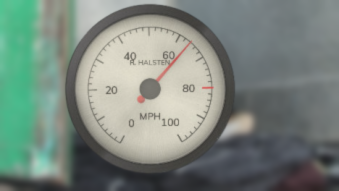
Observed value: 64; mph
